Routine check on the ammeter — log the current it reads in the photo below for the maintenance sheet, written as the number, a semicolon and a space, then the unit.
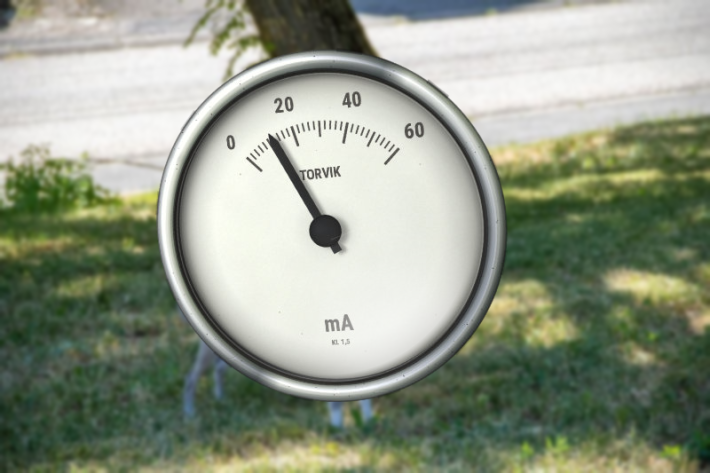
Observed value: 12; mA
